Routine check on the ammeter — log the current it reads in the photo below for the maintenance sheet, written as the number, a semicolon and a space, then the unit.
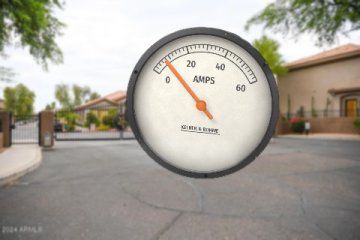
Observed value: 8; A
